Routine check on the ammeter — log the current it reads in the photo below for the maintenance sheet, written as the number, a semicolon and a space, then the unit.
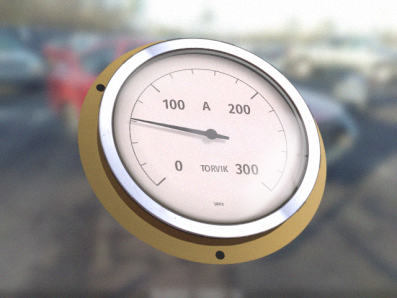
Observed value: 60; A
